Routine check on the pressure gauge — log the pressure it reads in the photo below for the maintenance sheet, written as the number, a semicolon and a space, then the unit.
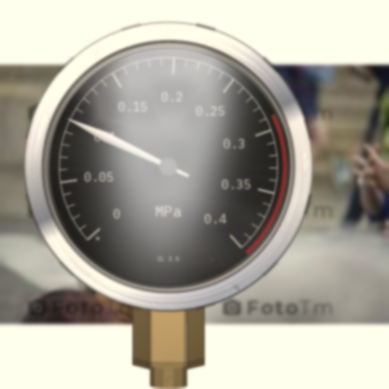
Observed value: 0.1; MPa
